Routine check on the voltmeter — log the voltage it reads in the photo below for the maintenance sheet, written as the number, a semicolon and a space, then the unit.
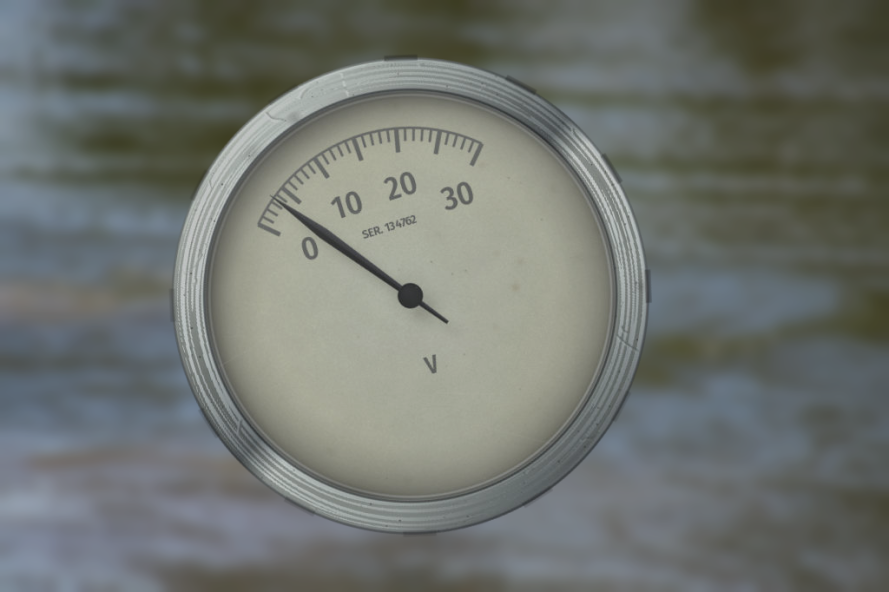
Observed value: 3.5; V
